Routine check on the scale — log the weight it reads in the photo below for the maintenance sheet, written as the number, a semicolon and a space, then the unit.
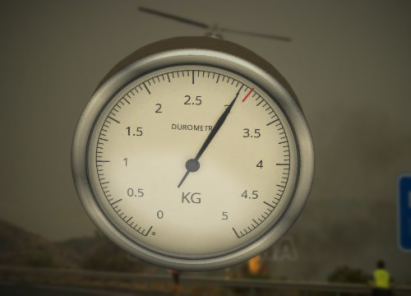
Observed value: 3; kg
